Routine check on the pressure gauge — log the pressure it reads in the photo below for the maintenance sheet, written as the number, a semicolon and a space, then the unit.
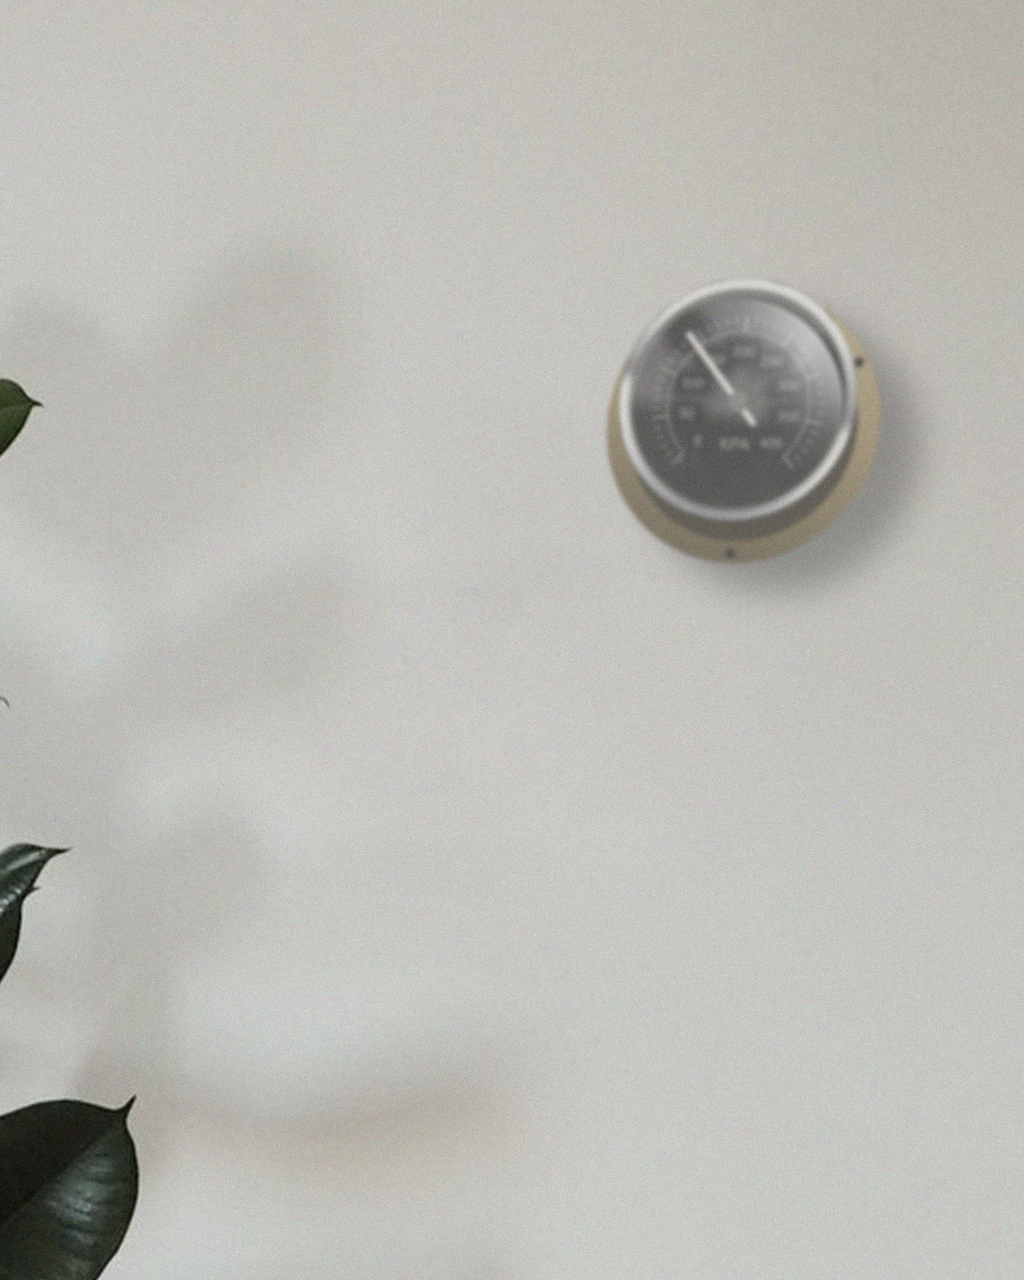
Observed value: 140; kPa
